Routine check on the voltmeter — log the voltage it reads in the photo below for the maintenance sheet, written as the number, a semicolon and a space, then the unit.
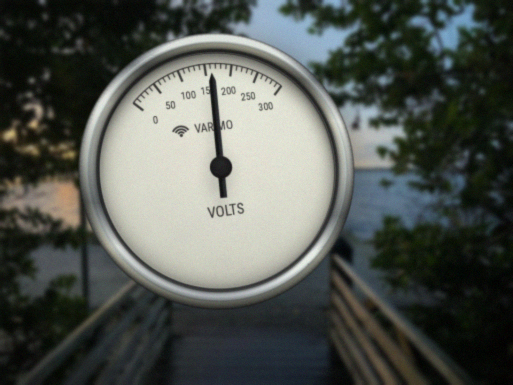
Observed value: 160; V
